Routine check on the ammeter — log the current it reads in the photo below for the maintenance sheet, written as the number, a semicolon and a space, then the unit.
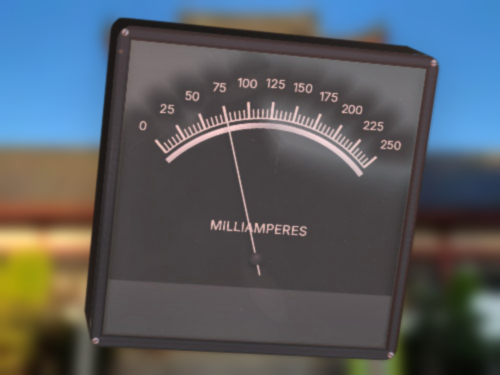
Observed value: 75; mA
